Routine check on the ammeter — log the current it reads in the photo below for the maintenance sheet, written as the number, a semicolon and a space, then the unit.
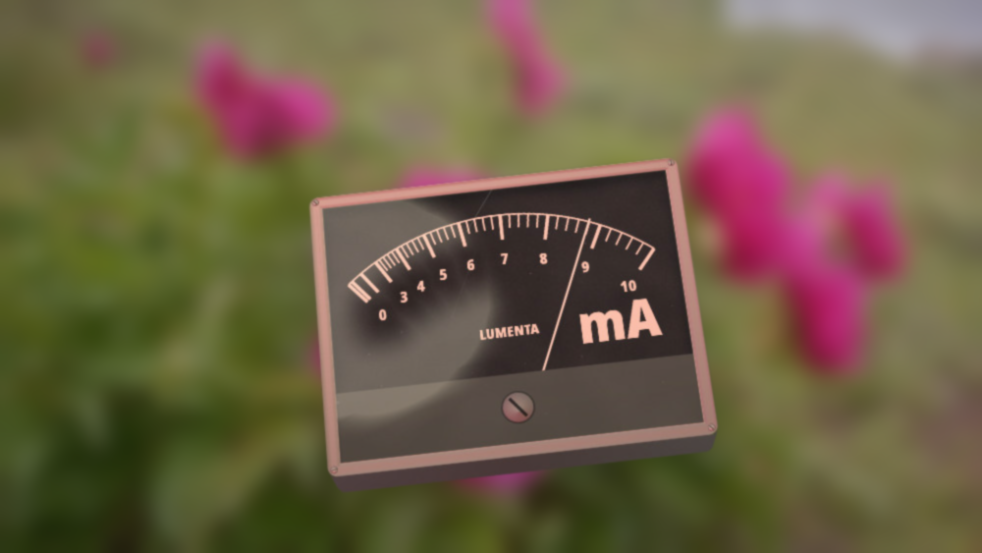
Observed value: 8.8; mA
